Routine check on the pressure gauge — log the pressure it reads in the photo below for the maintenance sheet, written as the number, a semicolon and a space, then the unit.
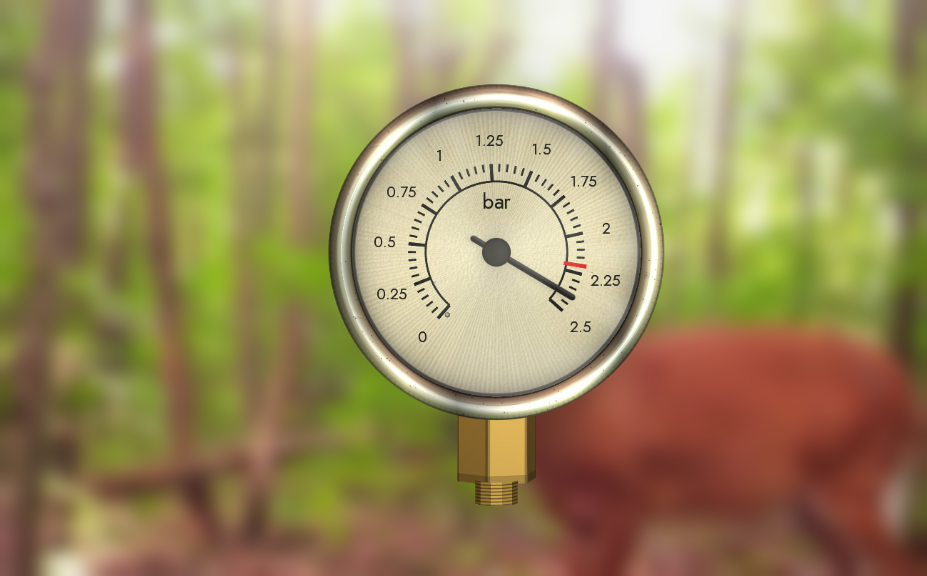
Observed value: 2.4; bar
